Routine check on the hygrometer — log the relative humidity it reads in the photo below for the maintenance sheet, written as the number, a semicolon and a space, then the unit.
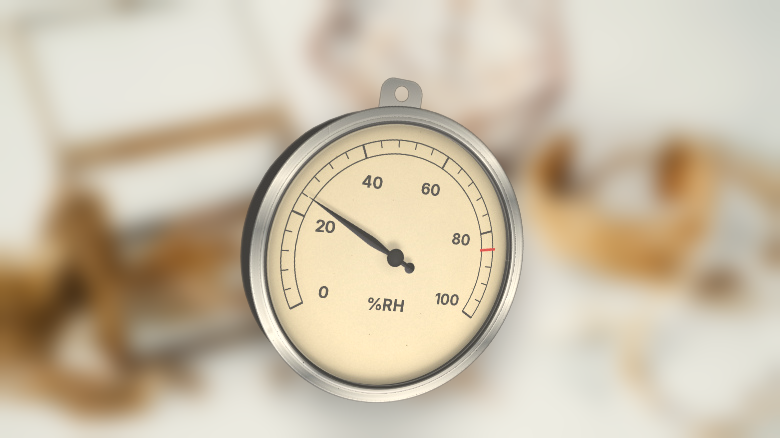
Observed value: 24; %
